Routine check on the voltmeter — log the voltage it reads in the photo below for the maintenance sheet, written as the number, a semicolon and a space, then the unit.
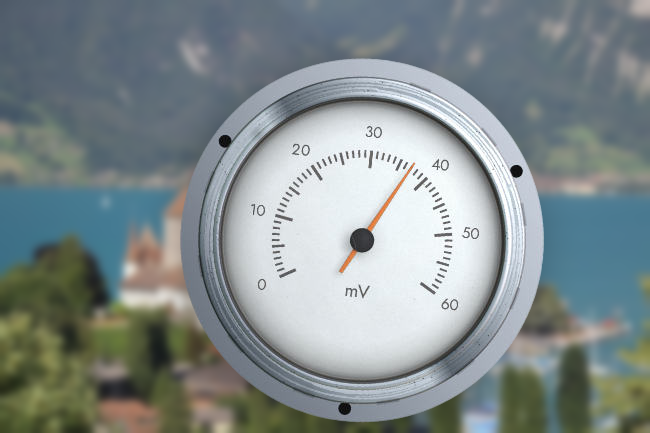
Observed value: 37; mV
